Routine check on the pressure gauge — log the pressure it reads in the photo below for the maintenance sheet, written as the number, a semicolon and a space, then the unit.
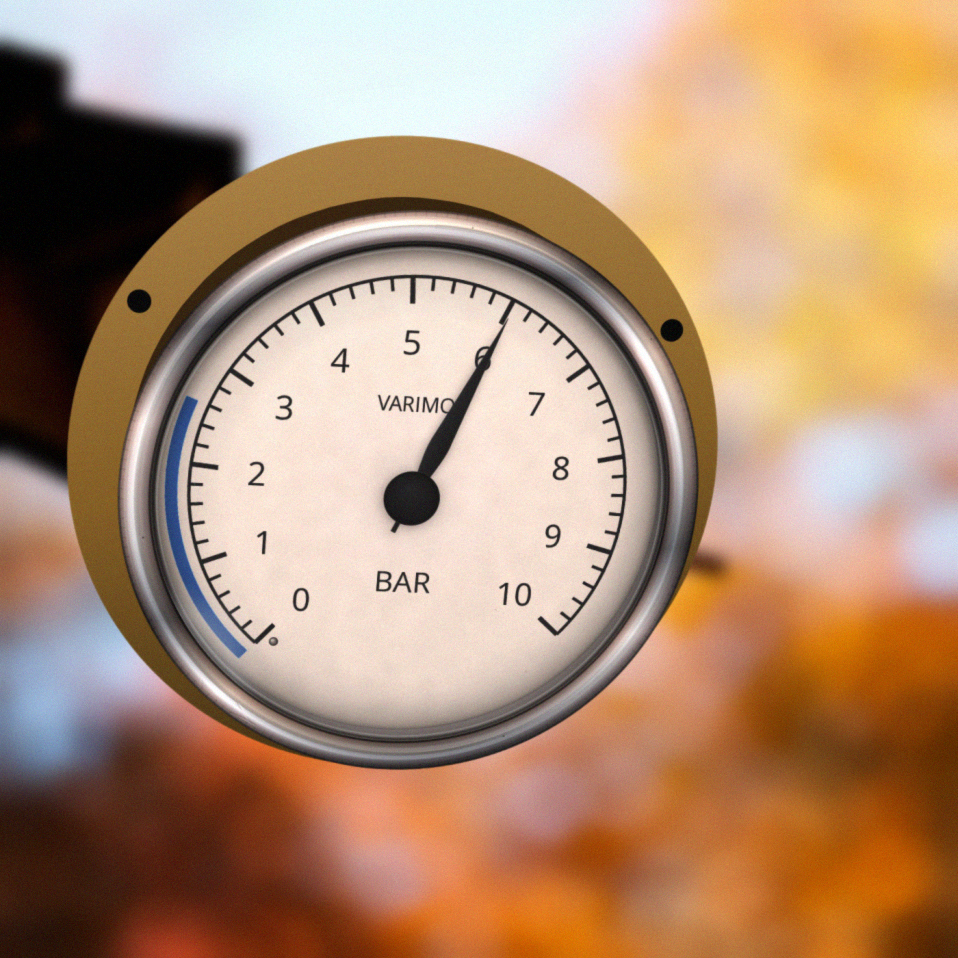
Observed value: 6; bar
